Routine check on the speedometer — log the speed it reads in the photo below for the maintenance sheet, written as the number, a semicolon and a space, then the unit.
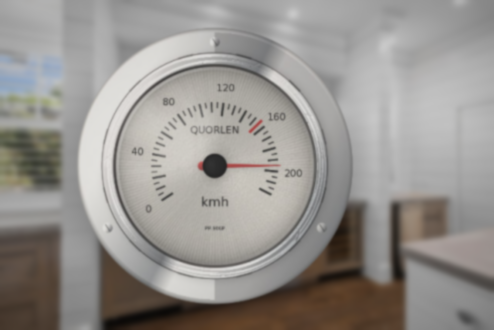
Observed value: 195; km/h
